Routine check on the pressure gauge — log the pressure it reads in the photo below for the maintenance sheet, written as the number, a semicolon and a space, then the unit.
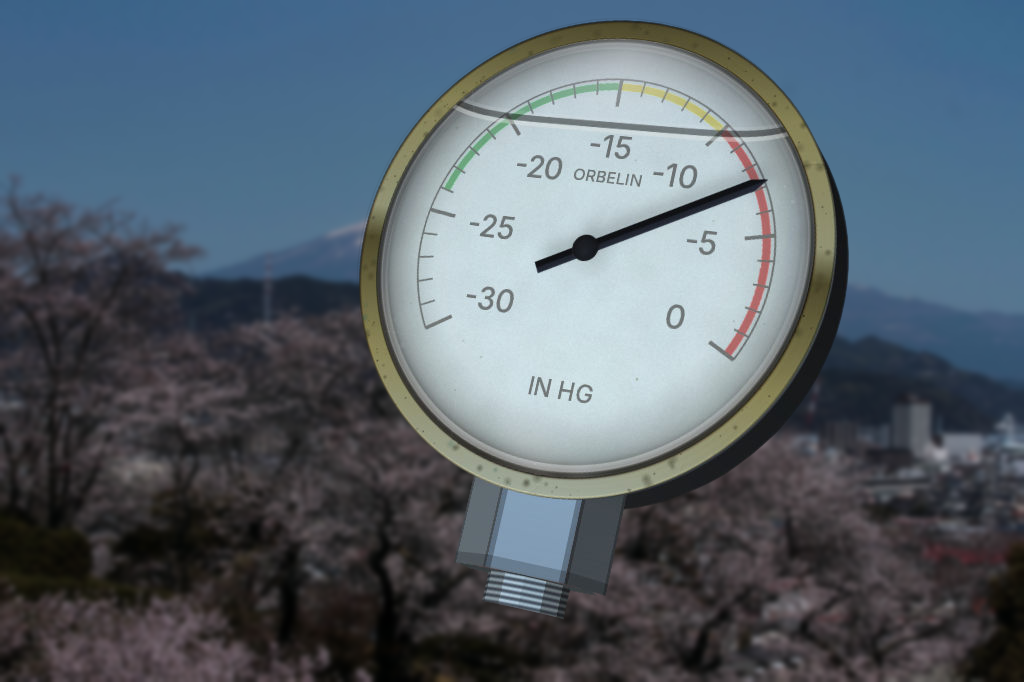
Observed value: -7; inHg
